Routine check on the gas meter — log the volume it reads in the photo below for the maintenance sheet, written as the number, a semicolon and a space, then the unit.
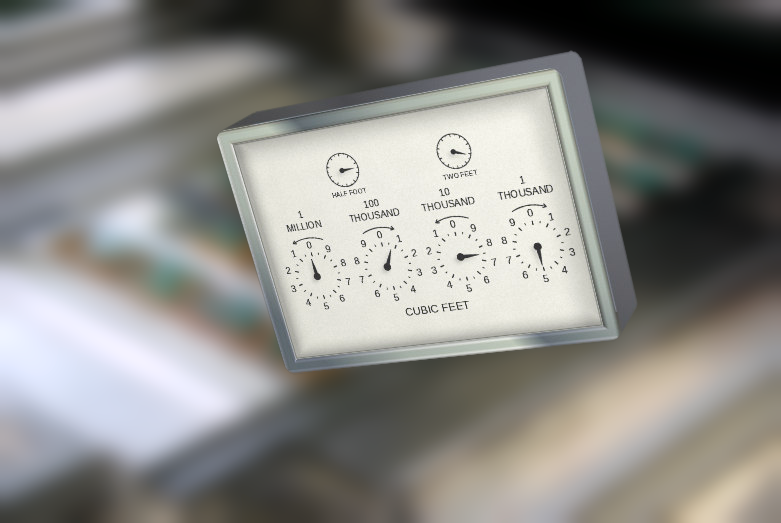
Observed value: 7500; ft³
